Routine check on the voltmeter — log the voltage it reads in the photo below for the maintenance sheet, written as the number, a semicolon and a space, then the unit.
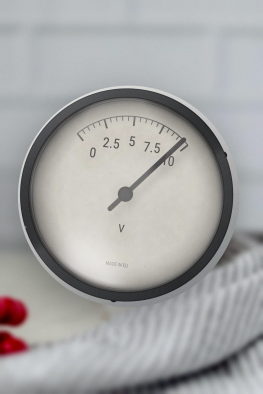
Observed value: 9.5; V
